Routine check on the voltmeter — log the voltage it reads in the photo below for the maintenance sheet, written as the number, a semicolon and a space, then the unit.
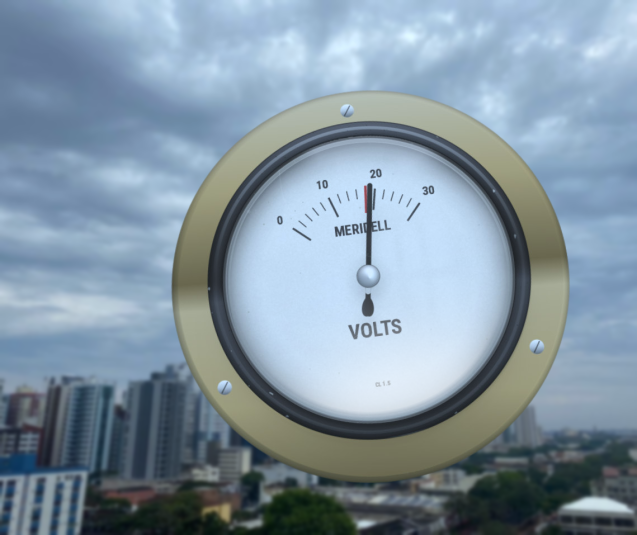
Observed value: 19; V
